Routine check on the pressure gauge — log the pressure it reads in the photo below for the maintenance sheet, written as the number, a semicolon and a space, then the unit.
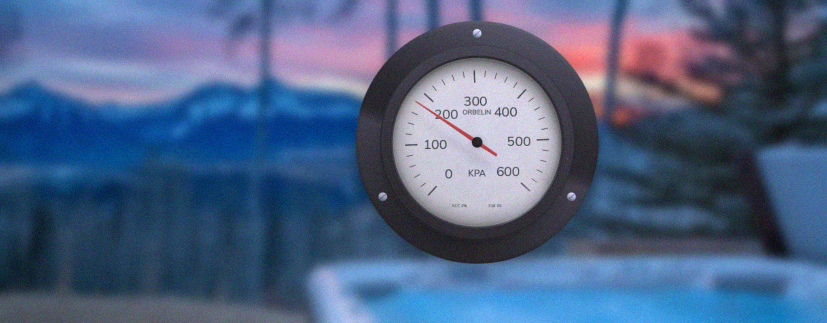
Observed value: 180; kPa
